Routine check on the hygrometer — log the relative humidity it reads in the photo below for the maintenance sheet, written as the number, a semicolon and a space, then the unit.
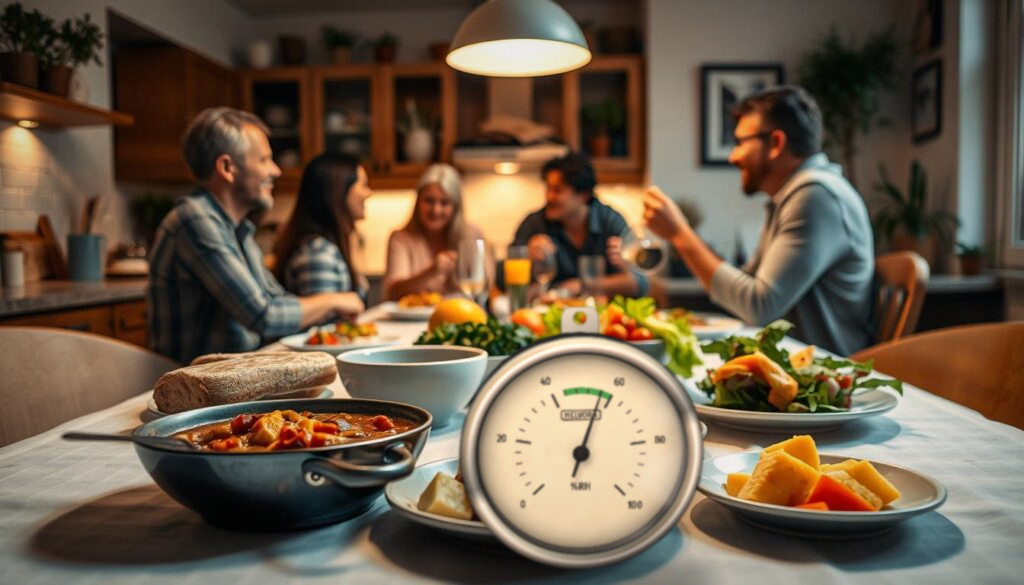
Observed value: 56; %
